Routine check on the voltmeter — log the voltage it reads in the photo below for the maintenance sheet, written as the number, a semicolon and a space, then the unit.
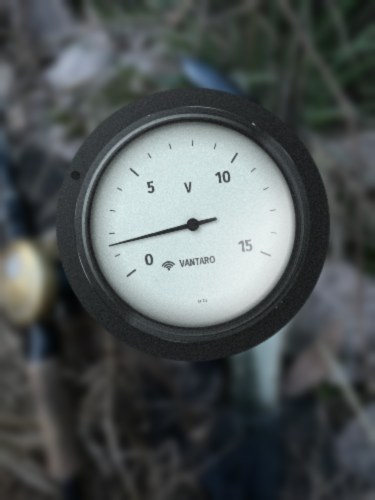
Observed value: 1.5; V
